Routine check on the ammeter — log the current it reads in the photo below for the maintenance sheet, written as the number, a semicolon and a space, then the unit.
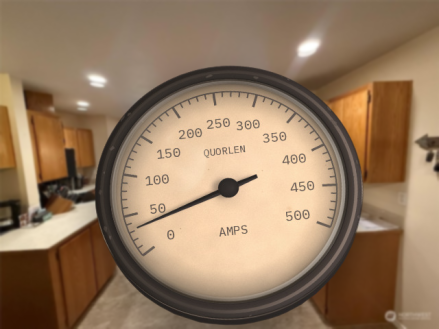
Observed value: 30; A
